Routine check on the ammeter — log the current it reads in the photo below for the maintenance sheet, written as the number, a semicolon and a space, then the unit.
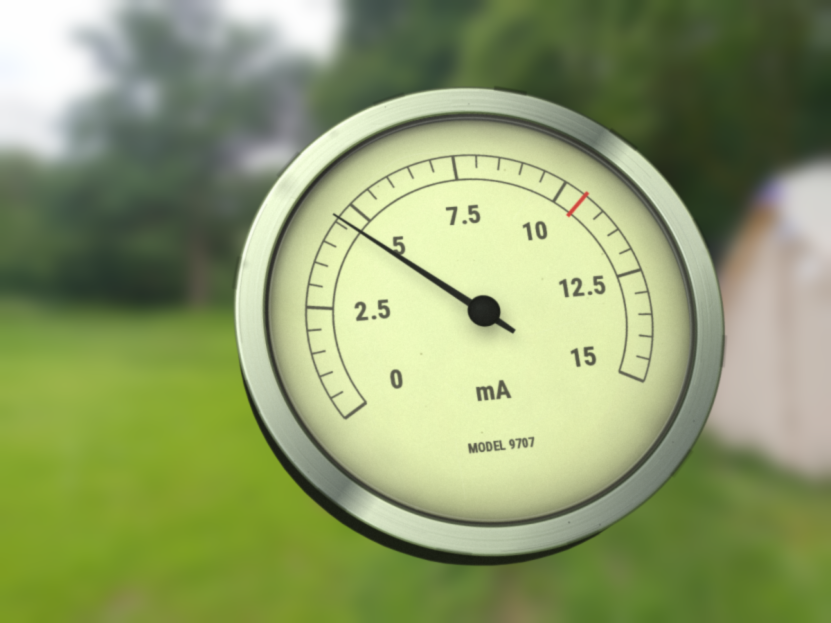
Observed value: 4.5; mA
